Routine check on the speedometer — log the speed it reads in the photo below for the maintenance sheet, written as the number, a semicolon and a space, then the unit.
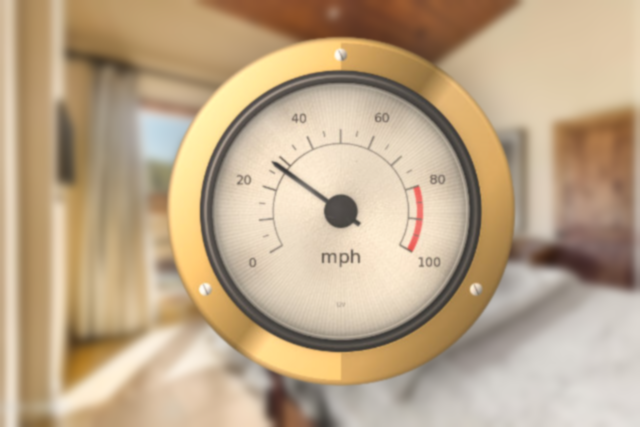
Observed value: 27.5; mph
